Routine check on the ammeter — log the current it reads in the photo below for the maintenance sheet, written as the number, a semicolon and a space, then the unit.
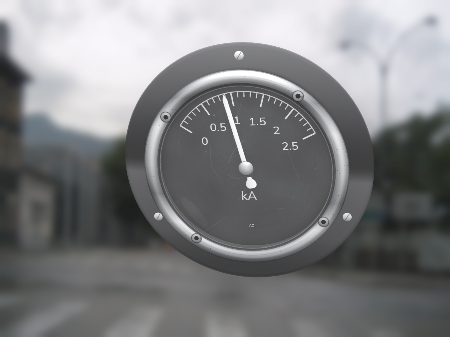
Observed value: 0.9; kA
